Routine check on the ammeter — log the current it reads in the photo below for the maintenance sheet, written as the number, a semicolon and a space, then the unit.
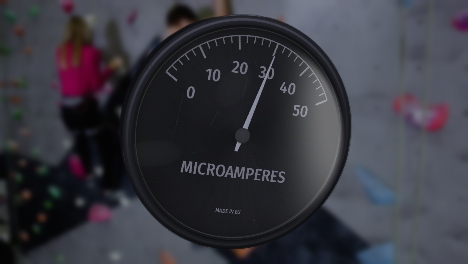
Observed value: 30; µA
